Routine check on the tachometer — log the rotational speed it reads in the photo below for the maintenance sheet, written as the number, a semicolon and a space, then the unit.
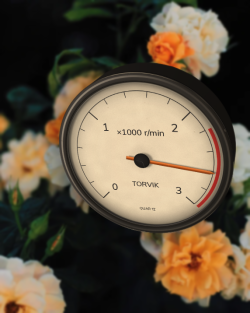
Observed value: 2600; rpm
